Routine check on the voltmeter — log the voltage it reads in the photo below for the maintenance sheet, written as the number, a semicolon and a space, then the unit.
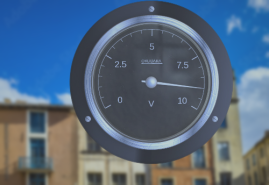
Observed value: 9; V
